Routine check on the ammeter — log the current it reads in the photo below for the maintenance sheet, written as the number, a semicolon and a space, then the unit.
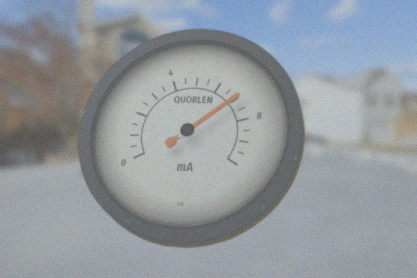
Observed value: 7; mA
